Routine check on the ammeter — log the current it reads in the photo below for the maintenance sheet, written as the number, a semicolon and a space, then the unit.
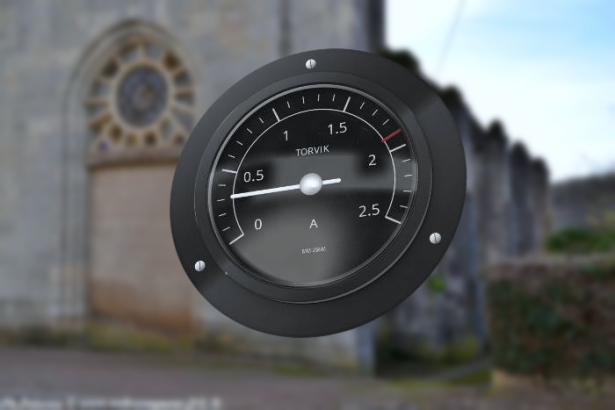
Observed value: 0.3; A
